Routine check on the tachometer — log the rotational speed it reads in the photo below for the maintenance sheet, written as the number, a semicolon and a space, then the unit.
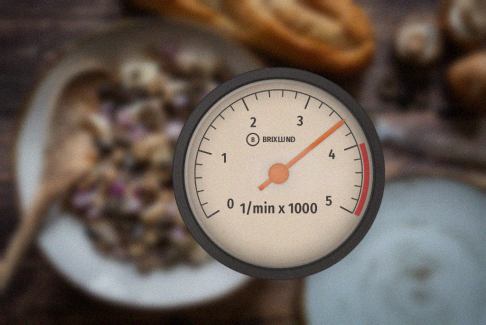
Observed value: 3600; rpm
